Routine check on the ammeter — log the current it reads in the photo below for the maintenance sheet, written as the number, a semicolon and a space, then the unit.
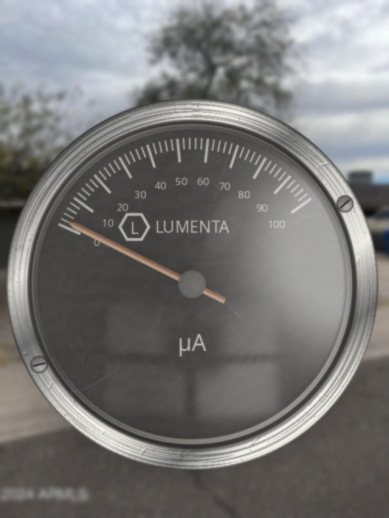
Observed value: 2; µA
